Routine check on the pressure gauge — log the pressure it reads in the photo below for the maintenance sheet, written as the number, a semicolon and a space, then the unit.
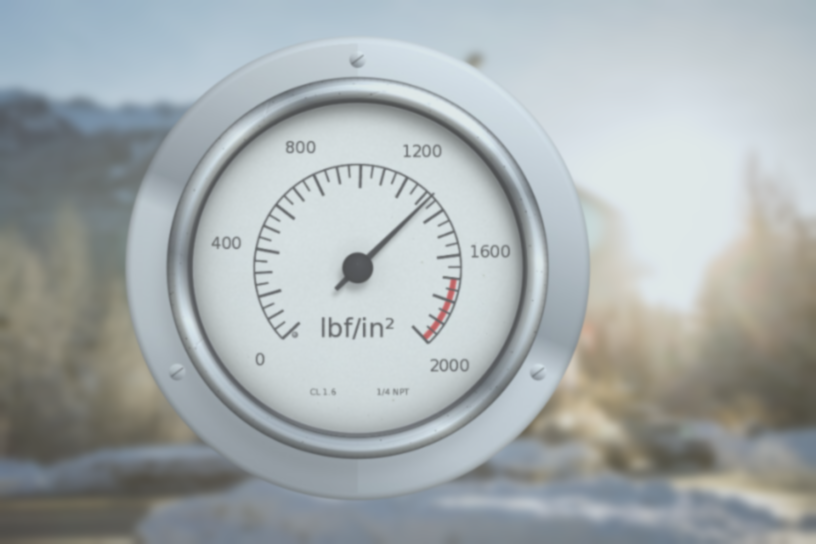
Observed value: 1325; psi
